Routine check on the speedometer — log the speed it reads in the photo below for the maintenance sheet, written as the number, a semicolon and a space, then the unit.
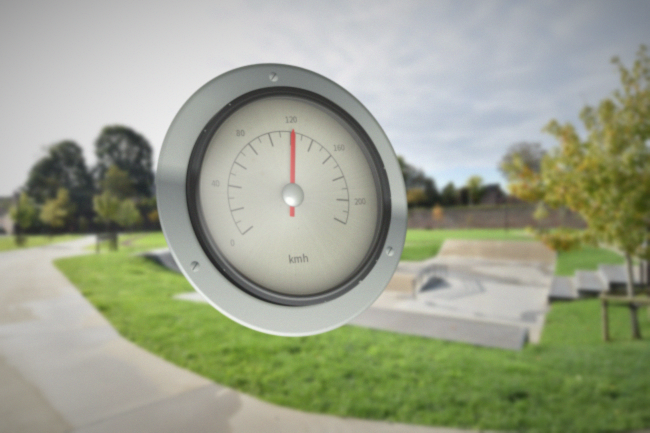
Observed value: 120; km/h
